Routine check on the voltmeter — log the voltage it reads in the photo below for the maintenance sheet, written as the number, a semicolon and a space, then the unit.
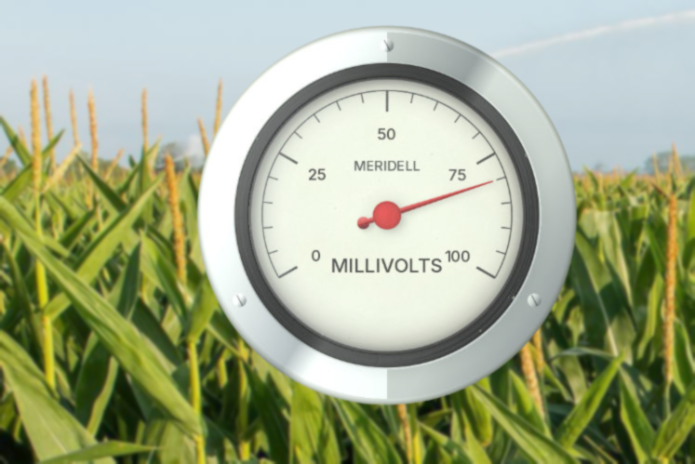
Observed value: 80; mV
